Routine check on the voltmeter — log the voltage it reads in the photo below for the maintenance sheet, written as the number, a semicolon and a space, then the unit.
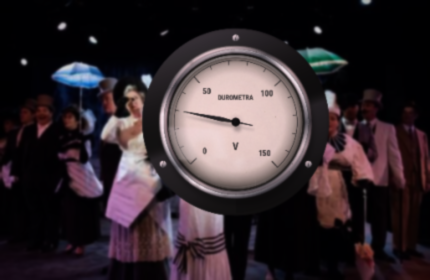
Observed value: 30; V
